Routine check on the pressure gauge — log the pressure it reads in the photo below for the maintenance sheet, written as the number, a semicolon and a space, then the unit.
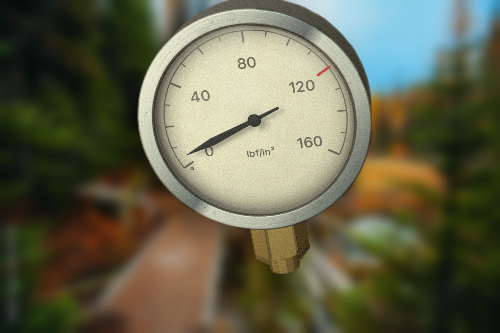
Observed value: 5; psi
